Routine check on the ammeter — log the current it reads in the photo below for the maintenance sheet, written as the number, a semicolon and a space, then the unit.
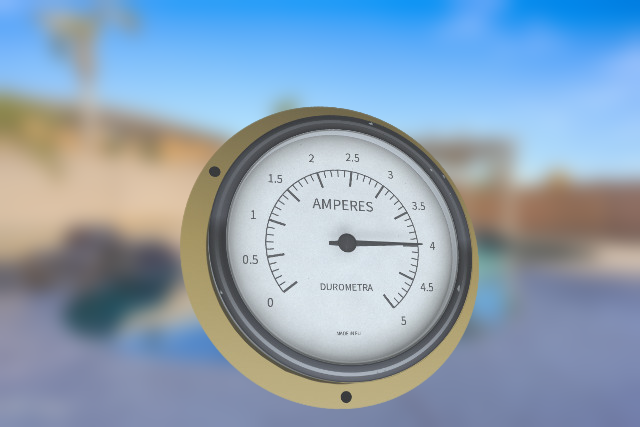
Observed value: 4; A
